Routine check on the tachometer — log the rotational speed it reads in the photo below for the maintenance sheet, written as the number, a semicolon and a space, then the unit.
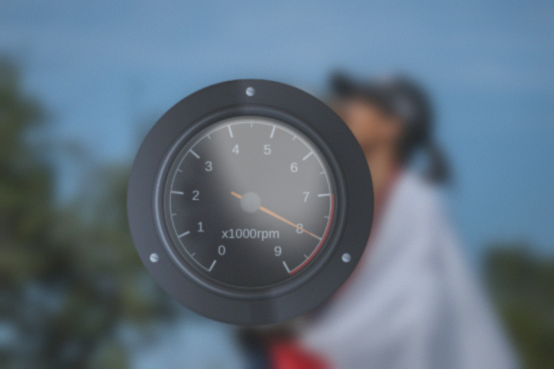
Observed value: 8000; rpm
